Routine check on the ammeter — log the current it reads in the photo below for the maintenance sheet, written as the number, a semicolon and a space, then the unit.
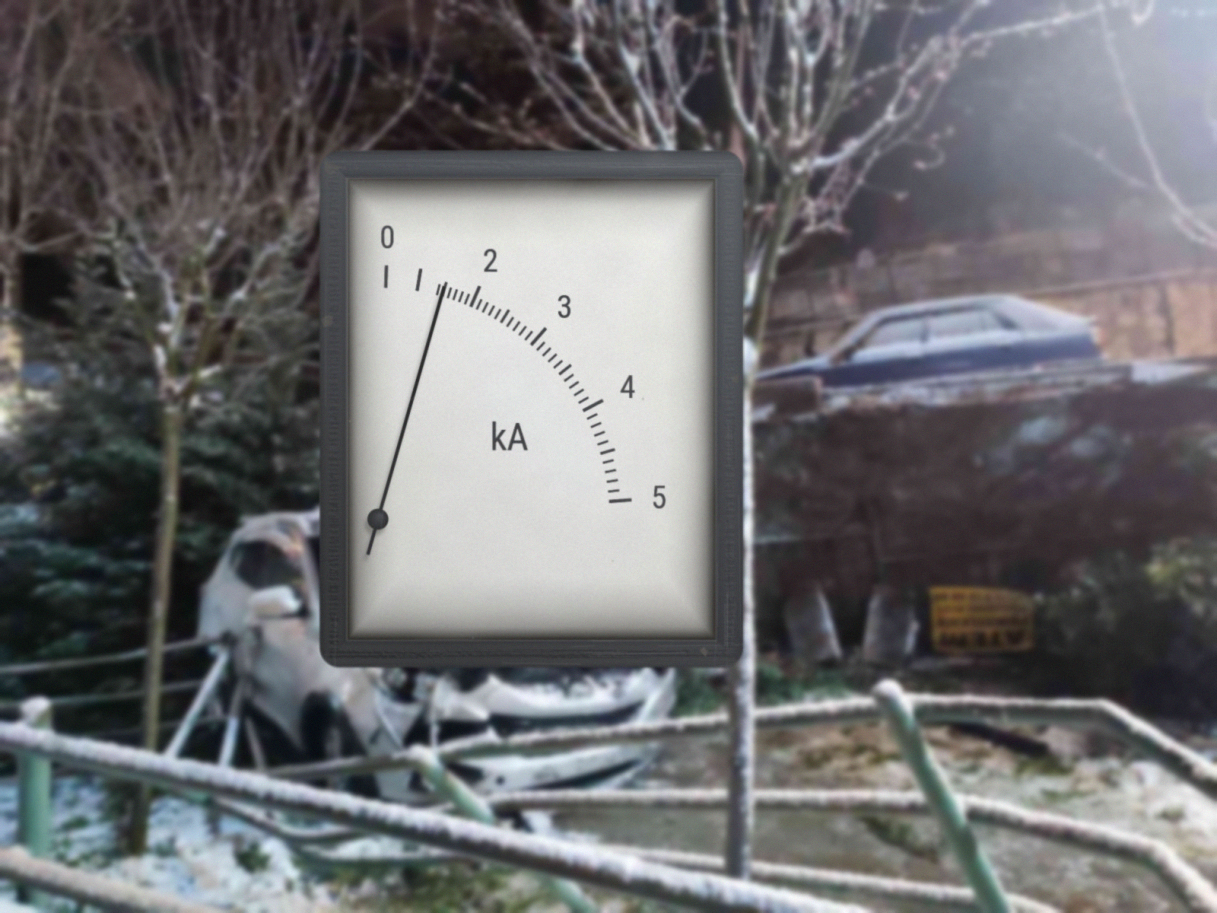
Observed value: 1.5; kA
